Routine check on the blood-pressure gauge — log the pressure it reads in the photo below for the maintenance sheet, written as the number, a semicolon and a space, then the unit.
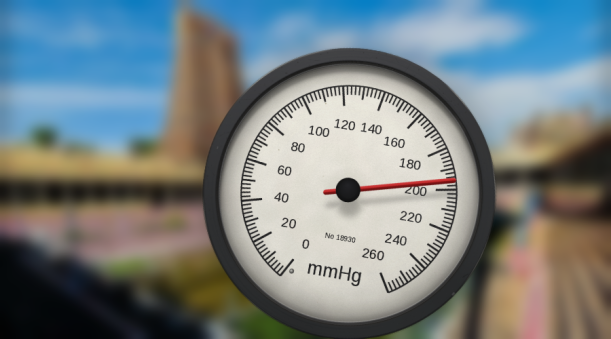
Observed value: 196; mmHg
